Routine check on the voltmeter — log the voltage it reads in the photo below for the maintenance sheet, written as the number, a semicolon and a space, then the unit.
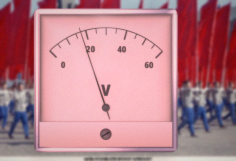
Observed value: 17.5; V
